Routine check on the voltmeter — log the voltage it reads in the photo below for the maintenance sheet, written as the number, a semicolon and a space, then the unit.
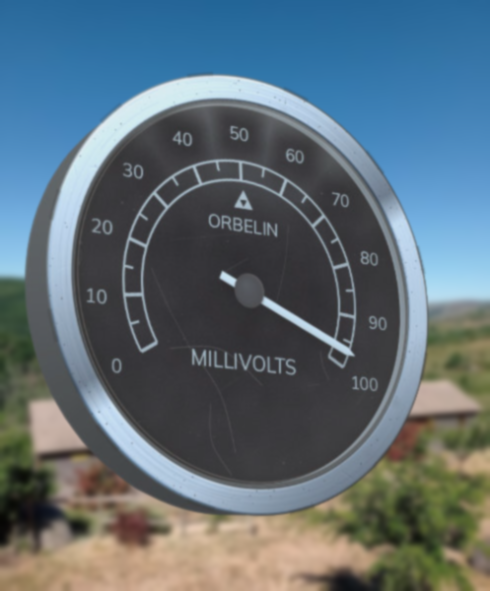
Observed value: 97.5; mV
